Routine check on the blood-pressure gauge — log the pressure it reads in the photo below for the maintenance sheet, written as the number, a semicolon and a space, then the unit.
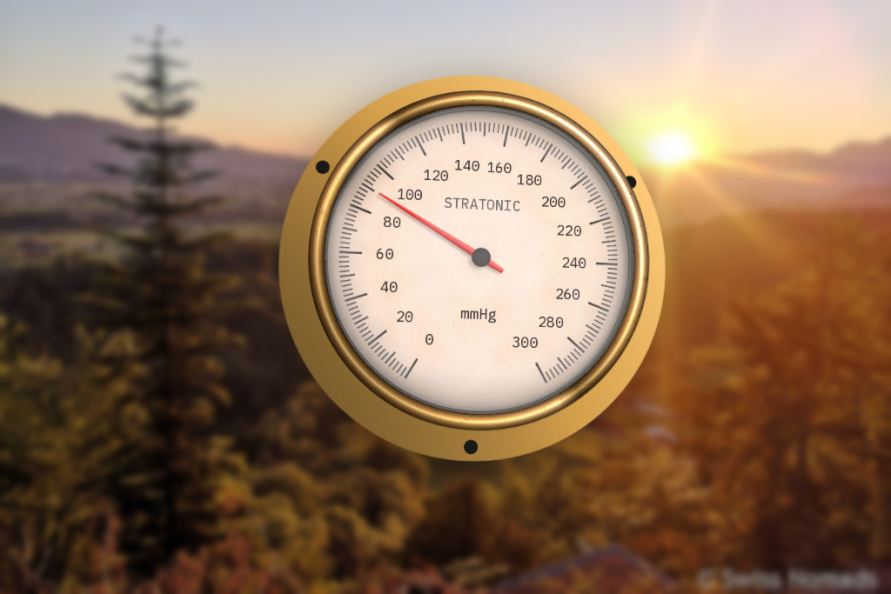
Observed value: 90; mmHg
